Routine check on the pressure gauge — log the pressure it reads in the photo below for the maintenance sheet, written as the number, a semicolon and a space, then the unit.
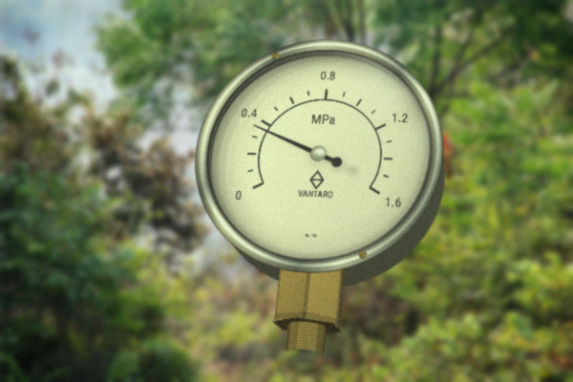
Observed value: 0.35; MPa
